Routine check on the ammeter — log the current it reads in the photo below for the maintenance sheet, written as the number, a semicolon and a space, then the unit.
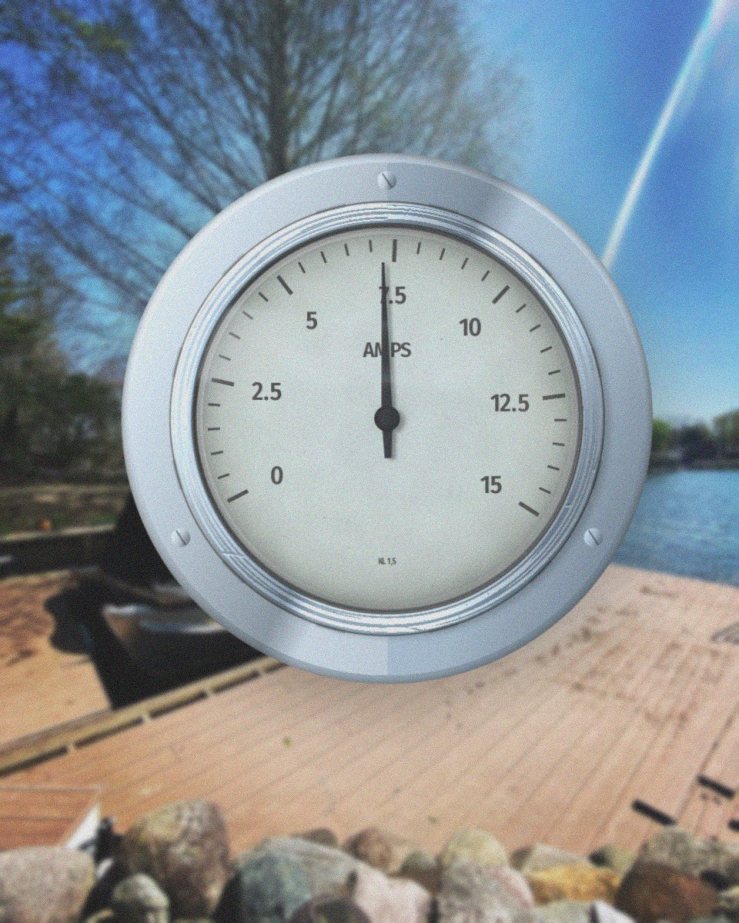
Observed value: 7.25; A
